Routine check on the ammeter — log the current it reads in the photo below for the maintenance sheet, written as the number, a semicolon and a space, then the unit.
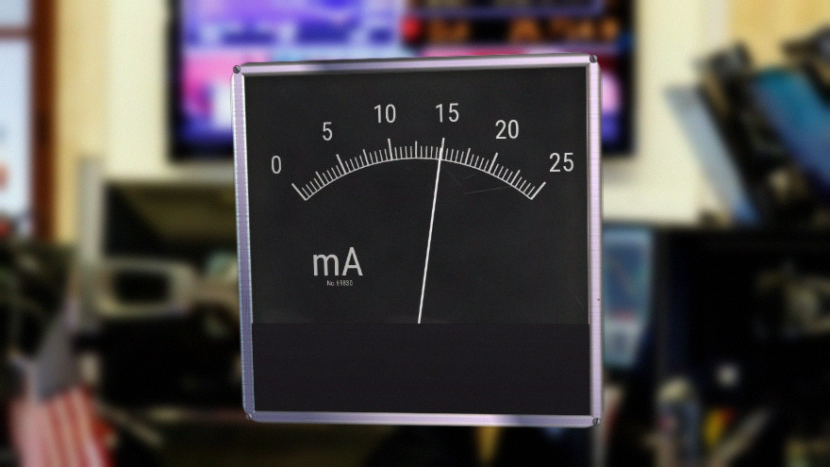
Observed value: 15; mA
